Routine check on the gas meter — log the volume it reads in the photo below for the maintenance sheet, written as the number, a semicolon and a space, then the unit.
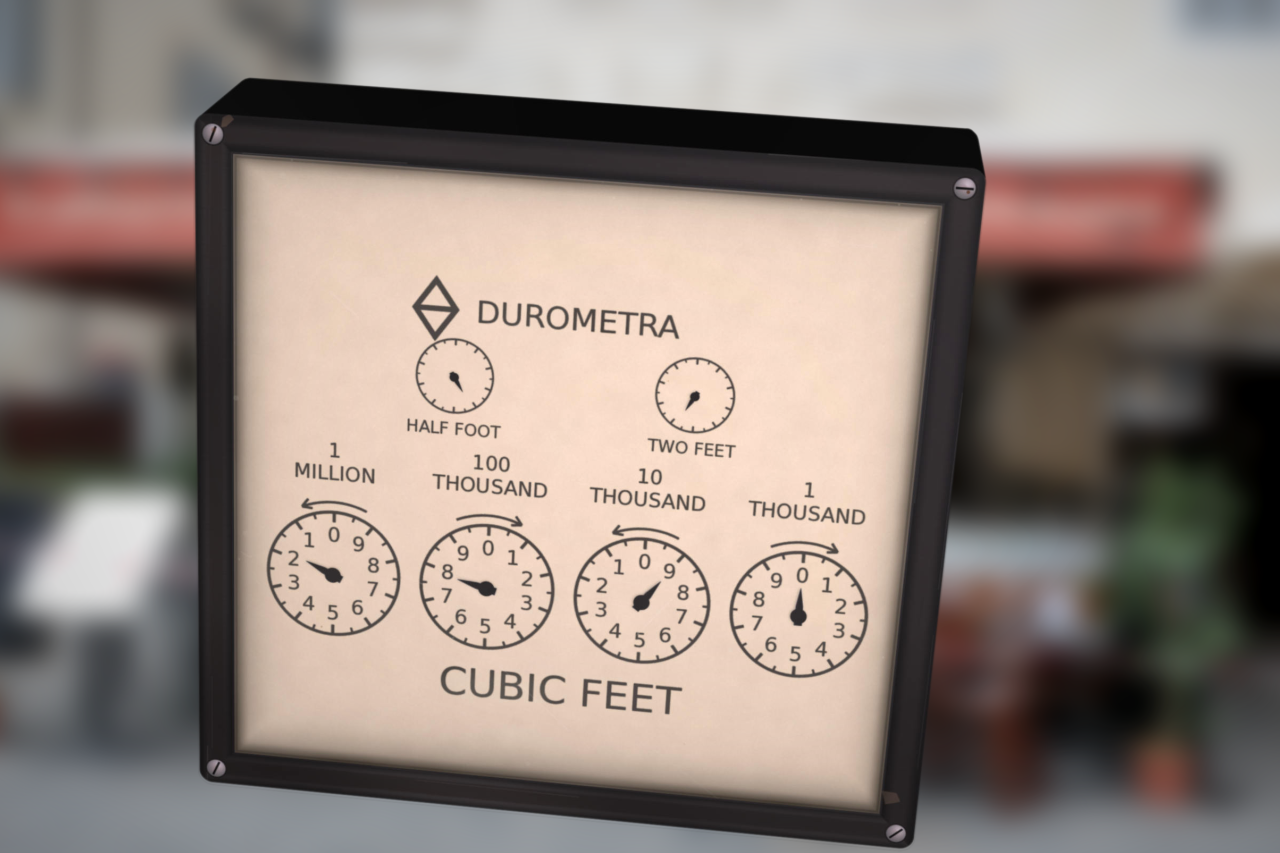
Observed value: 179000; ft³
